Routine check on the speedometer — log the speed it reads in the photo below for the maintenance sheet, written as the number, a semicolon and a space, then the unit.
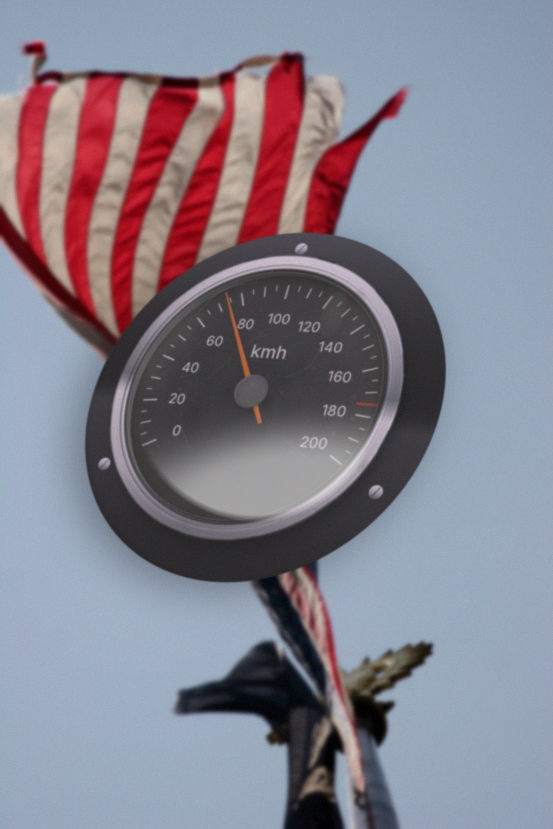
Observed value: 75; km/h
